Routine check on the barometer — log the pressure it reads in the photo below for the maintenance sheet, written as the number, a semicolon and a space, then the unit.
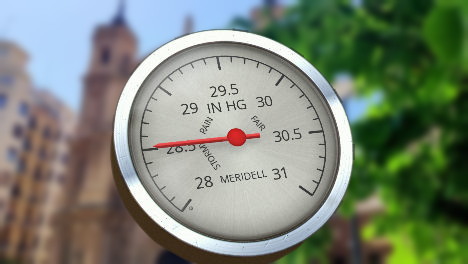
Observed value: 28.5; inHg
